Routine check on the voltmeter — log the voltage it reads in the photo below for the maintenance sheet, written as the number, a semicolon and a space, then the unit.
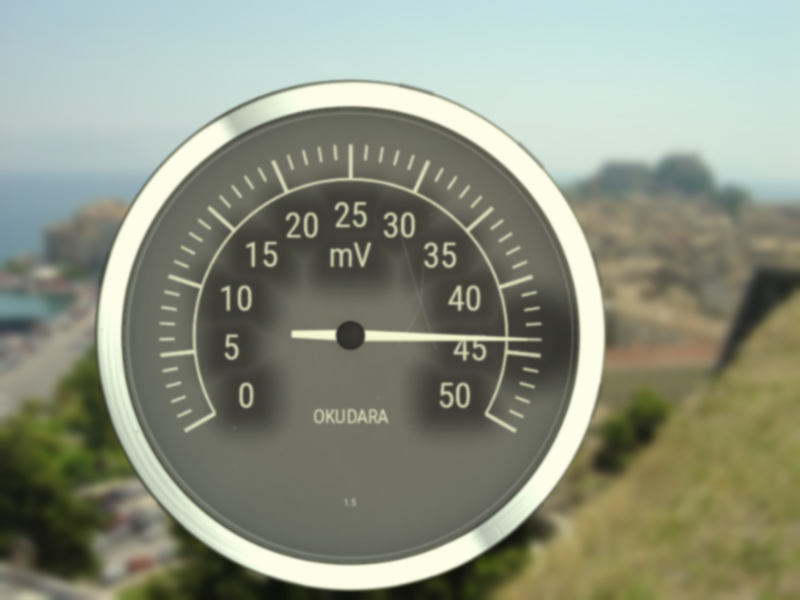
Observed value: 44; mV
